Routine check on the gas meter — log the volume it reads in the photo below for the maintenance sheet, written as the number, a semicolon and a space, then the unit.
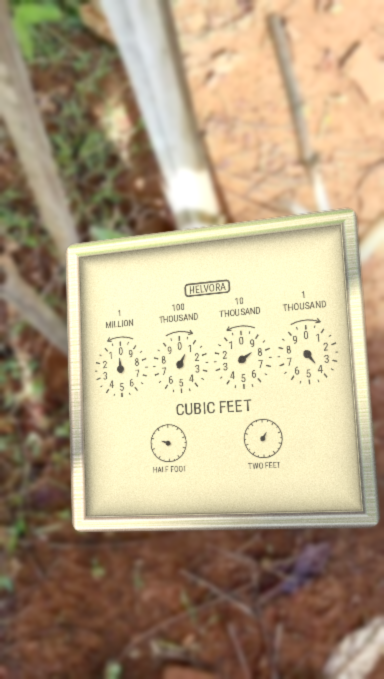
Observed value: 8400; ft³
